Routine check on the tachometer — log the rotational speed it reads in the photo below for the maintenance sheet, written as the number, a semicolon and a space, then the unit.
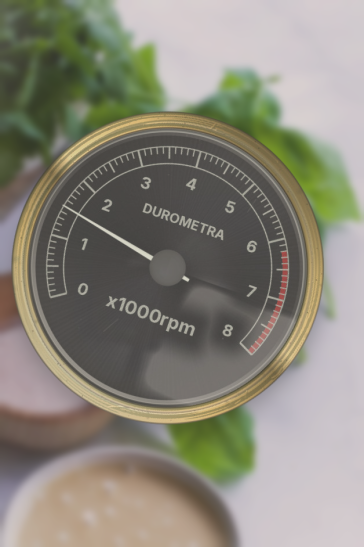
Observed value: 1500; rpm
